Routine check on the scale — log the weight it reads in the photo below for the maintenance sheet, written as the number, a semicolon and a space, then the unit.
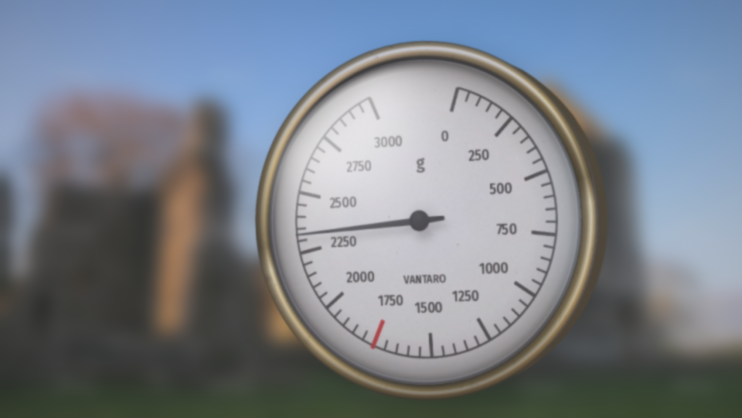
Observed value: 2325; g
